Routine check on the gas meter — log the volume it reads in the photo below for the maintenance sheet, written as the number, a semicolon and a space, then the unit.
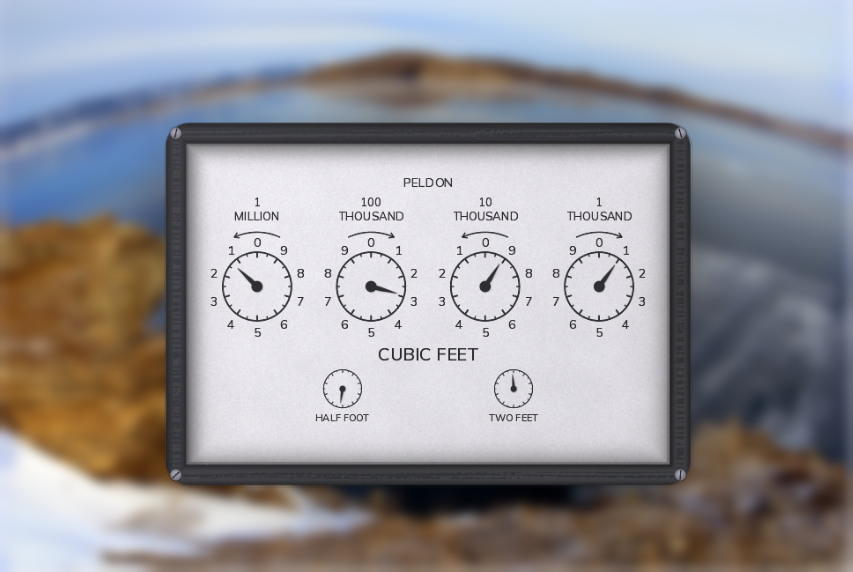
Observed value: 129100; ft³
